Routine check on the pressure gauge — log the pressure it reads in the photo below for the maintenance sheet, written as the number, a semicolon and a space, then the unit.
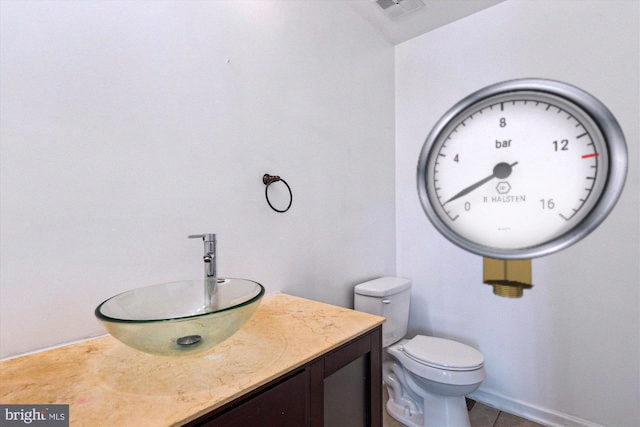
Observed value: 1; bar
